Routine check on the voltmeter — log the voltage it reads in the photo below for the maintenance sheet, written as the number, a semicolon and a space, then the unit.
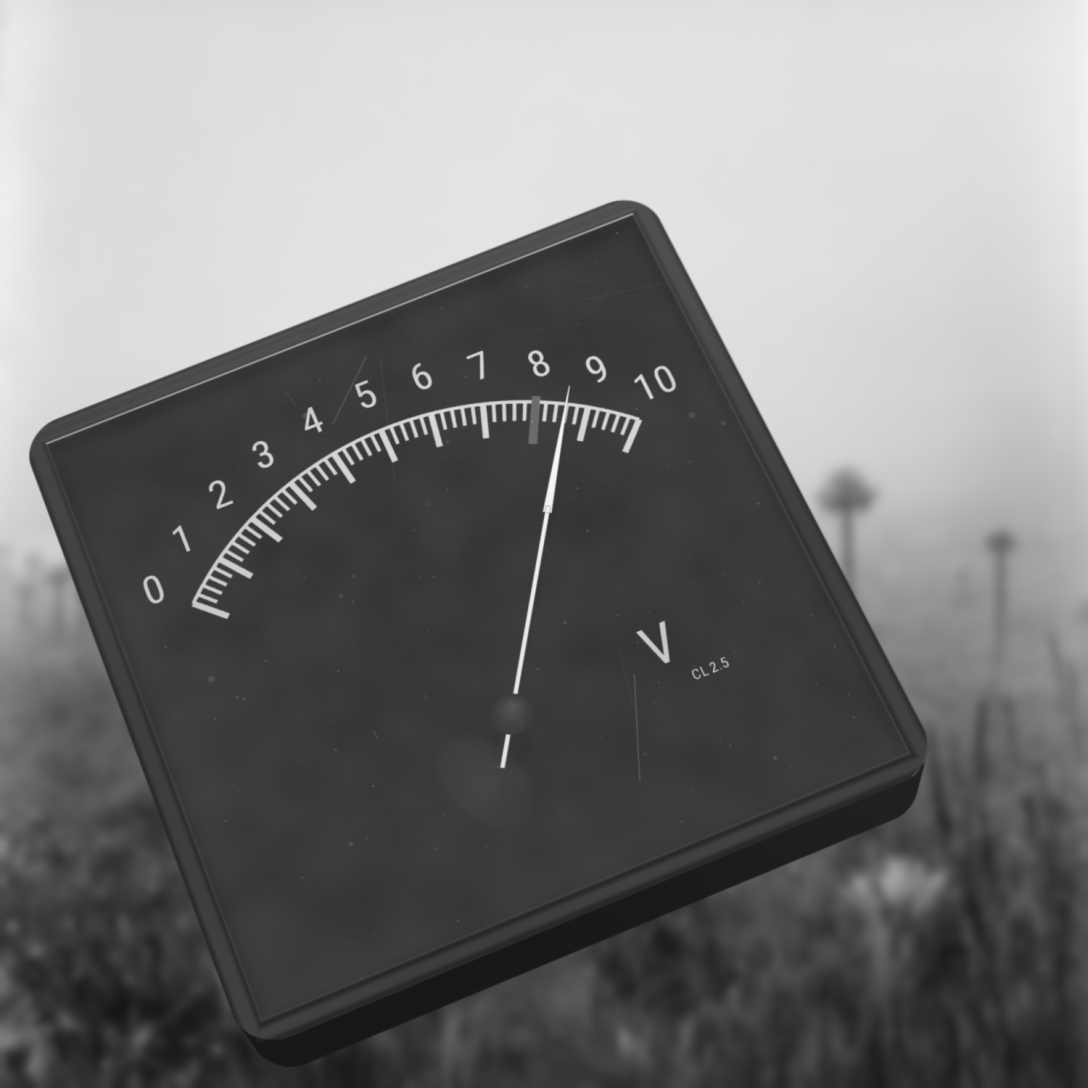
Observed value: 8.6; V
